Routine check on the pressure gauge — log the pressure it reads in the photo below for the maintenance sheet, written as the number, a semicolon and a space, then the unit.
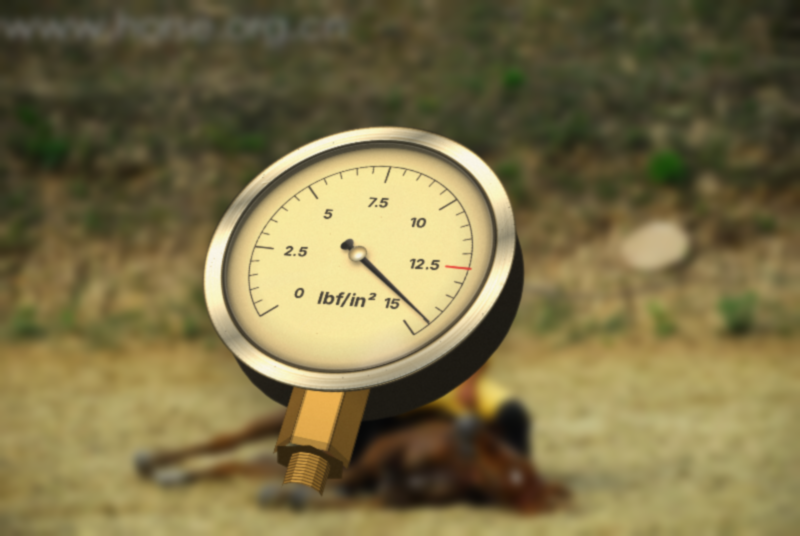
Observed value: 14.5; psi
